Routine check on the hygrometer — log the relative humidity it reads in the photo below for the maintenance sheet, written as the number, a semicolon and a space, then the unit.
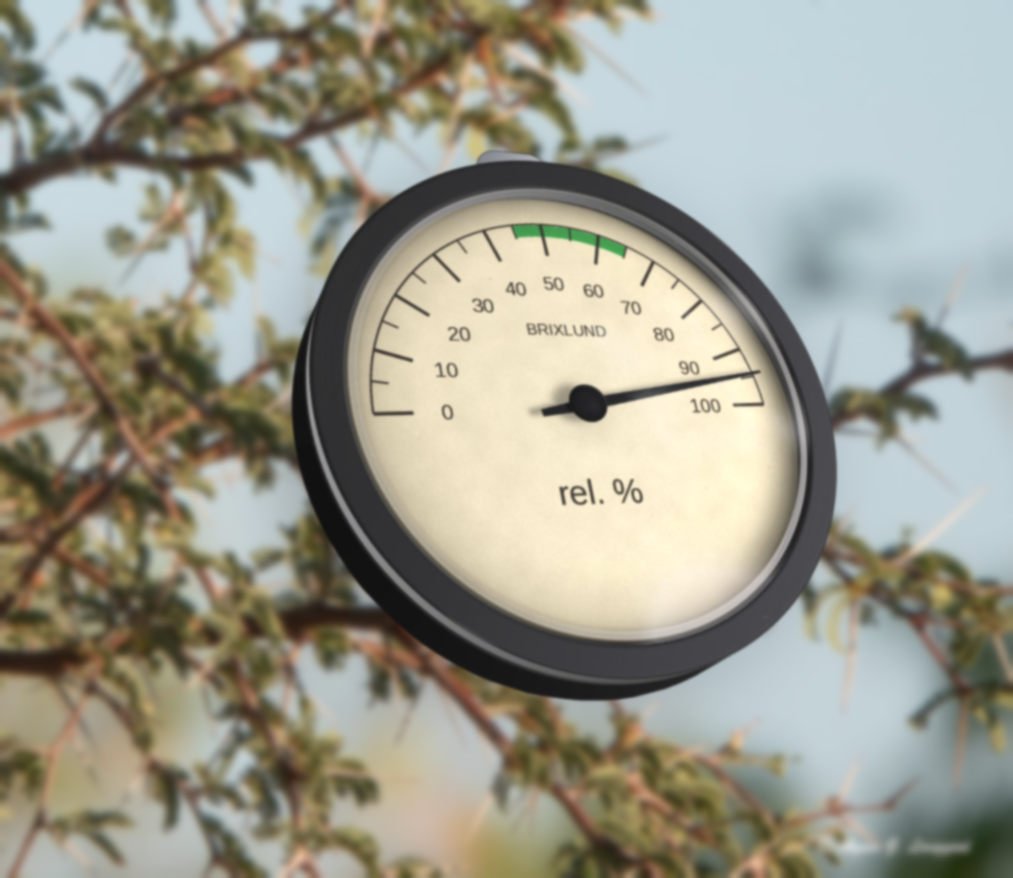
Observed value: 95; %
